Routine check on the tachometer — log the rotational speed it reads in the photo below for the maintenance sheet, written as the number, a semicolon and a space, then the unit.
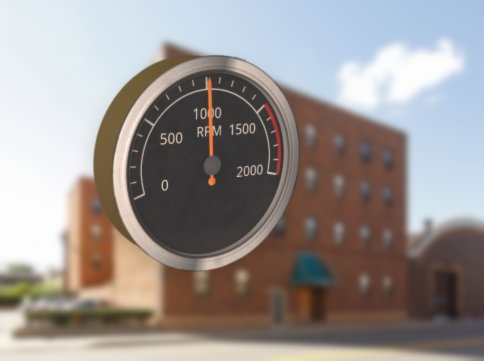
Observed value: 1000; rpm
